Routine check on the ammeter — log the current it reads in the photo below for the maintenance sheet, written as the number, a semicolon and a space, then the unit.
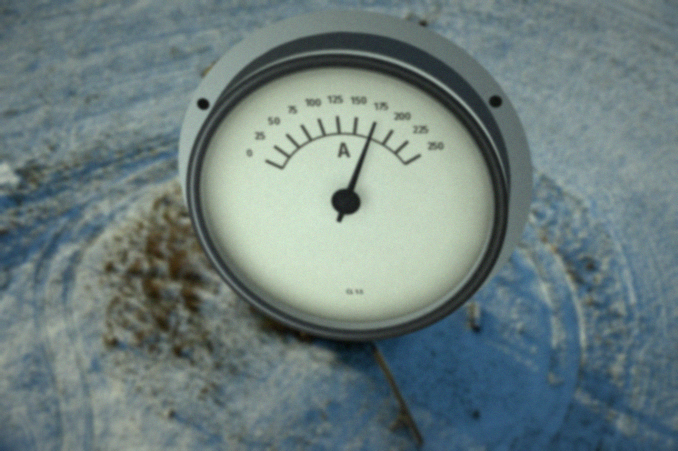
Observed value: 175; A
